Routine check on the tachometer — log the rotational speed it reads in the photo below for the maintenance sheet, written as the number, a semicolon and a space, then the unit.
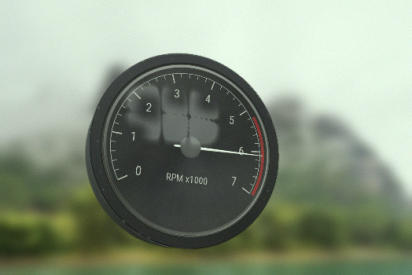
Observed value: 6100; rpm
